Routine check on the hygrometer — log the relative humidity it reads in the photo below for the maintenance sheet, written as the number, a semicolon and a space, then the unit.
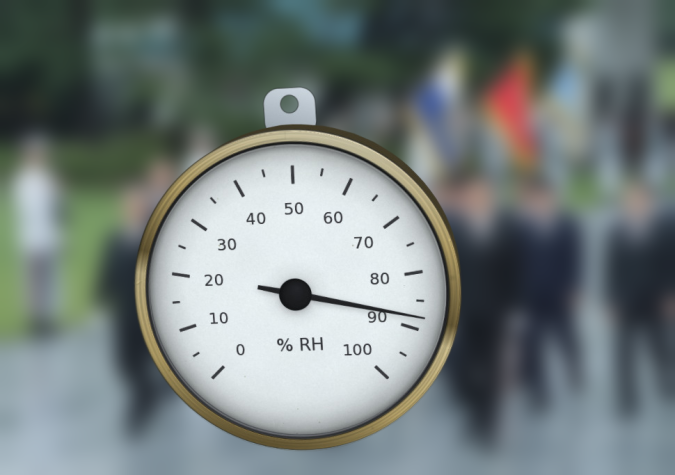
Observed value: 87.5; %
